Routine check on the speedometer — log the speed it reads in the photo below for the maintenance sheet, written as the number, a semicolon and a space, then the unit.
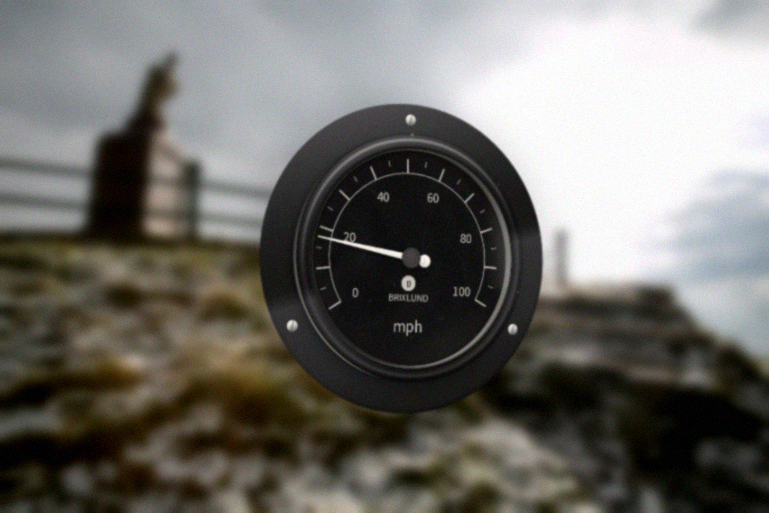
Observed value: 17.5; mph
